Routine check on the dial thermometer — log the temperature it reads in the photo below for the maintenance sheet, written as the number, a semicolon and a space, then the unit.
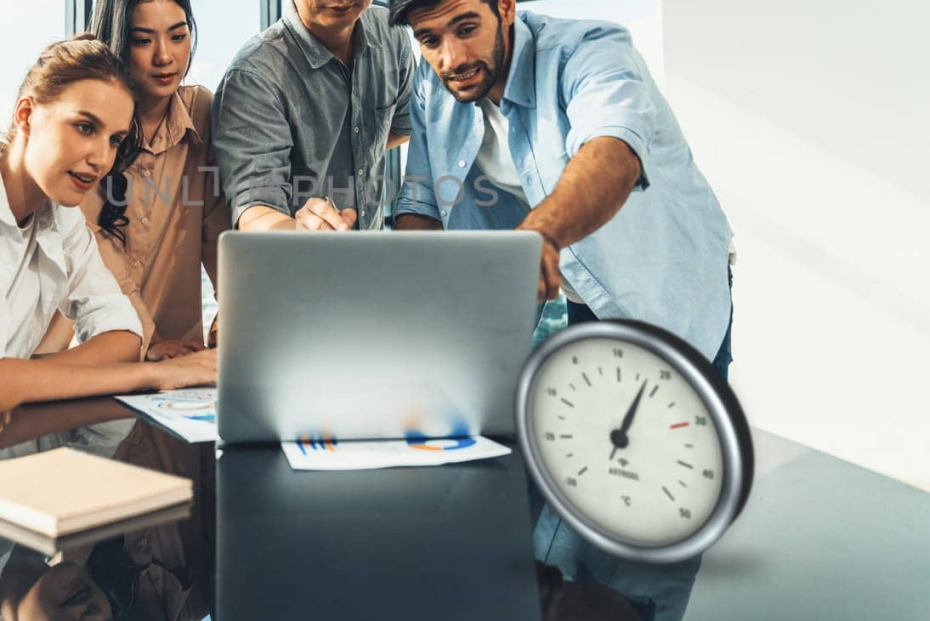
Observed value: 17.5; °C
